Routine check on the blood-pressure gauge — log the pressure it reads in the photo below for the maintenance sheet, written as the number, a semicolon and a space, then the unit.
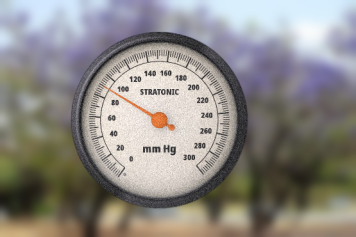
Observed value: 90; mmHg
